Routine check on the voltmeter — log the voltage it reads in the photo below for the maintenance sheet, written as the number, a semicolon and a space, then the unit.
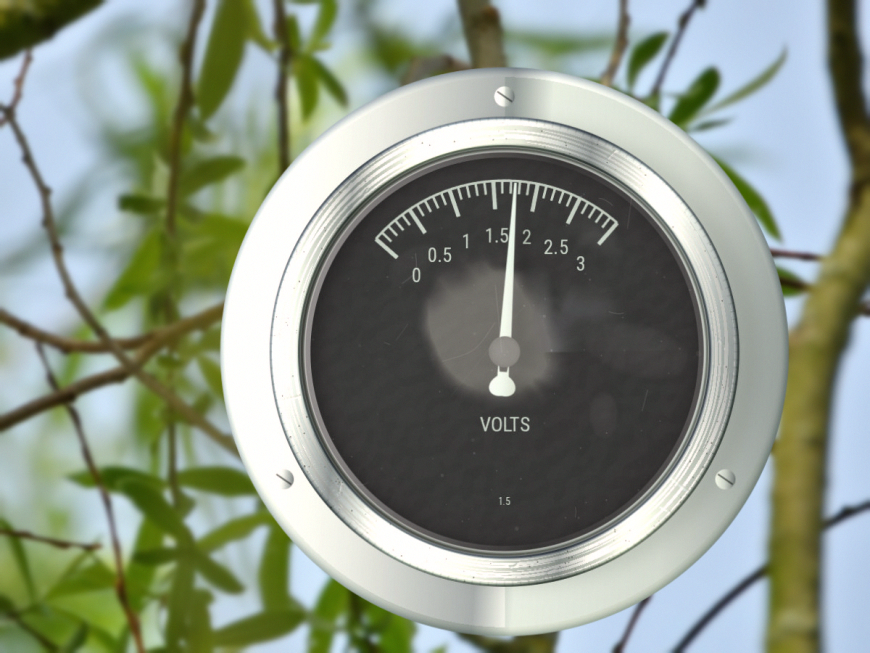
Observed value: 1.75; V
